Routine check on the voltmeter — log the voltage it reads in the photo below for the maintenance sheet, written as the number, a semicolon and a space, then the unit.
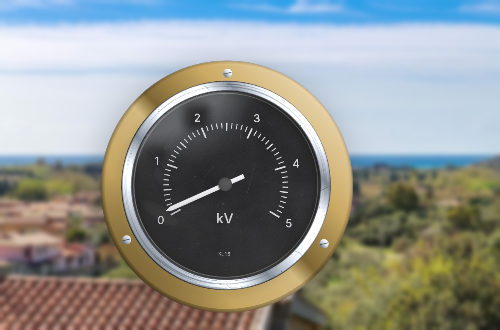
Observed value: 0.1; kV
